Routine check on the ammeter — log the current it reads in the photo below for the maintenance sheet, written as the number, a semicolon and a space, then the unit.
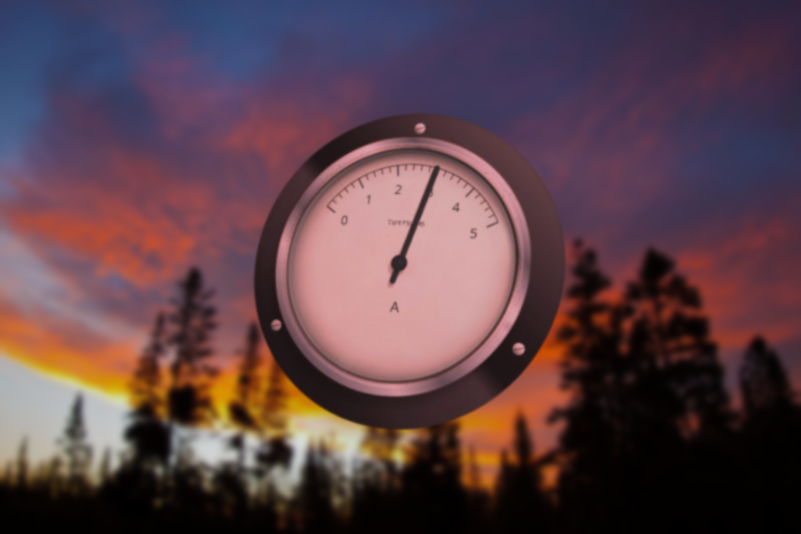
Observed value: 3; A
